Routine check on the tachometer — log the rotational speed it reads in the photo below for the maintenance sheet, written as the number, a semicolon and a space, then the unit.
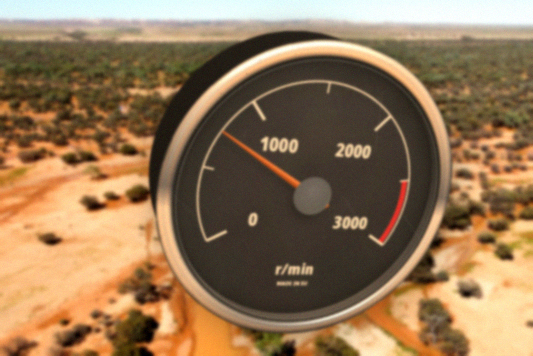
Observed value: 750; rpm
